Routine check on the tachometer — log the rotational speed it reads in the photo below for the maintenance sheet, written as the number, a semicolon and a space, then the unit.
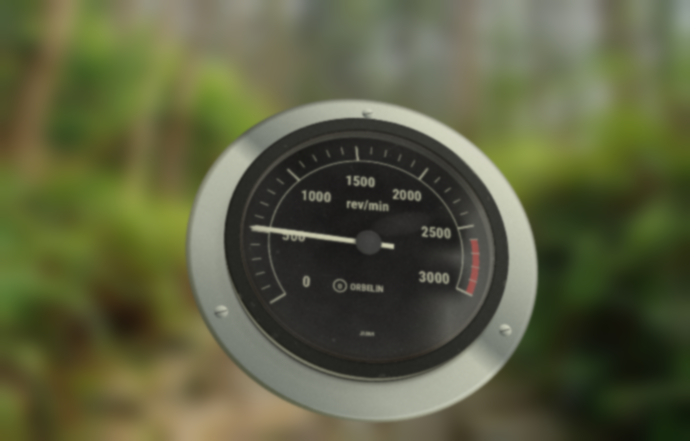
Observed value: 500; rpm
